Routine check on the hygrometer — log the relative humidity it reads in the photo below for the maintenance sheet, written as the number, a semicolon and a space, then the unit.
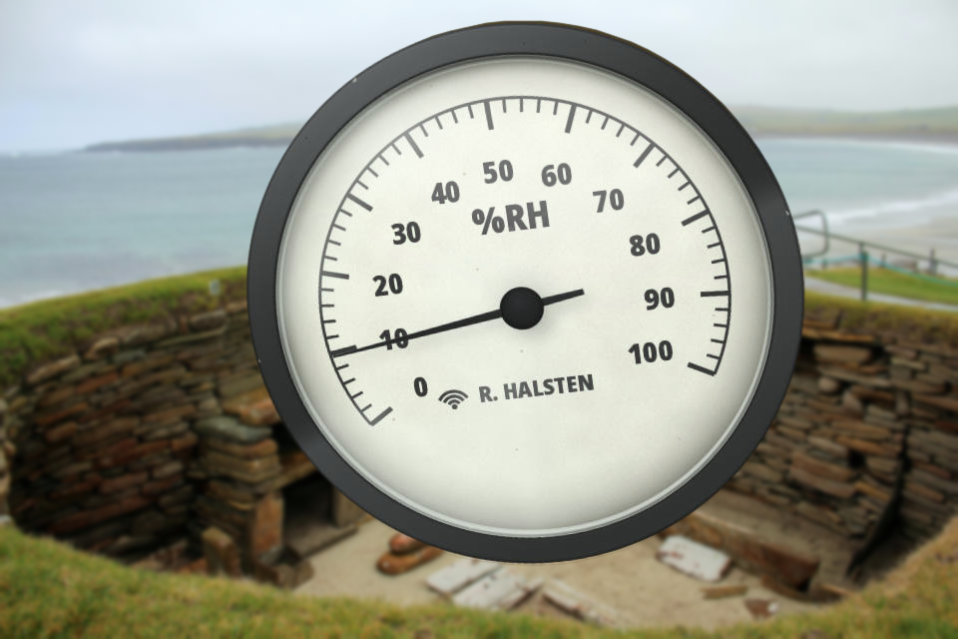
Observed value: 10; %
